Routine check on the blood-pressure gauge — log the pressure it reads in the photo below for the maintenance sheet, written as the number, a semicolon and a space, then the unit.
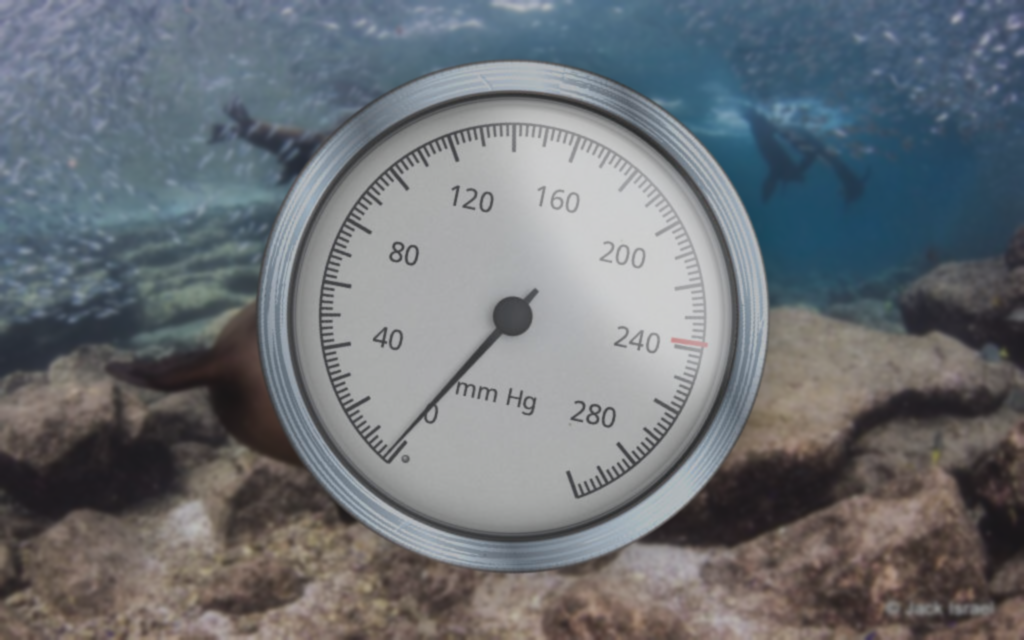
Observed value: 2; mmHg
